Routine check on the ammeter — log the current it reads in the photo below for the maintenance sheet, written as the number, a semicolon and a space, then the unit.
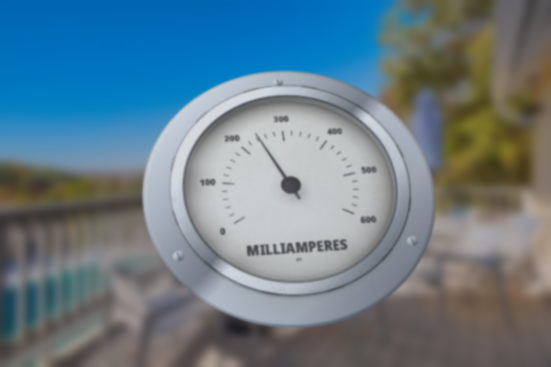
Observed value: 240; mA
